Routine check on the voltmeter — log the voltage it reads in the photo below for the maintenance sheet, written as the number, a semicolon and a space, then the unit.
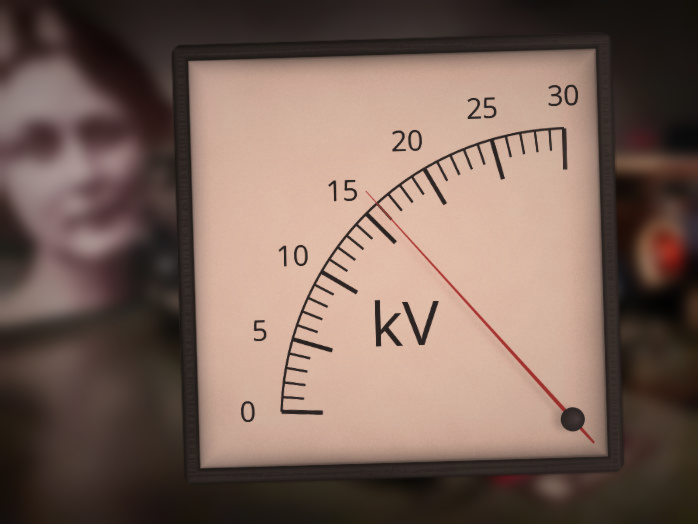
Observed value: 16; kV
